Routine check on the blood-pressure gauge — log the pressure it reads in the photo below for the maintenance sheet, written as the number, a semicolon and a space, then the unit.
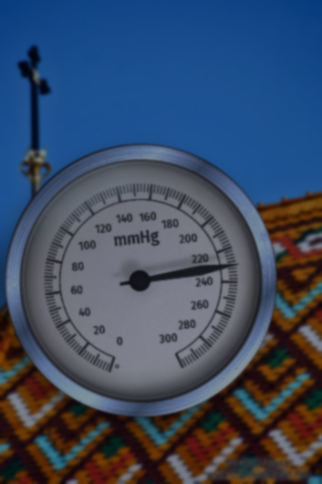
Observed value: 230; mmHg
